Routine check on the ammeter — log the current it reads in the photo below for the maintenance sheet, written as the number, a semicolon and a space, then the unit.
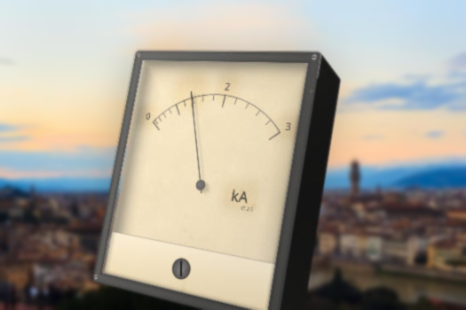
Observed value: 1.4; kA
